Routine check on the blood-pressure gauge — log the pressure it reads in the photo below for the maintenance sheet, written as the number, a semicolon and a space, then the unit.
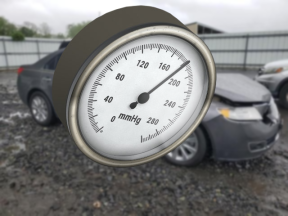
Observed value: 180; mmHg
